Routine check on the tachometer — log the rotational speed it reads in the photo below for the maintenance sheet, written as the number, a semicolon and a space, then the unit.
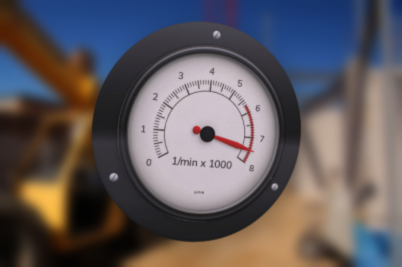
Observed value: 7500; rpm
